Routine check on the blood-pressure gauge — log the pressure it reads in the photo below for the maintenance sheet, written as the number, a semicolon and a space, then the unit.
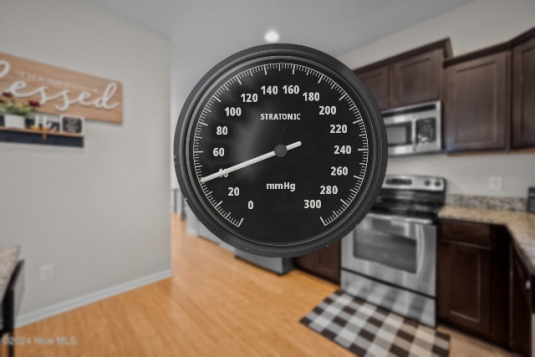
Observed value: 40; mmHg
